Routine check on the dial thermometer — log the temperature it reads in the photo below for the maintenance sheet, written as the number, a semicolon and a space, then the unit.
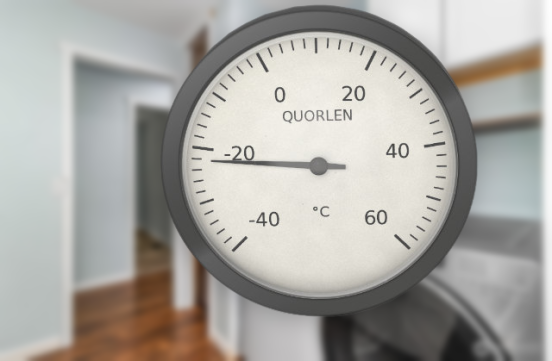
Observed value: -22; °C
